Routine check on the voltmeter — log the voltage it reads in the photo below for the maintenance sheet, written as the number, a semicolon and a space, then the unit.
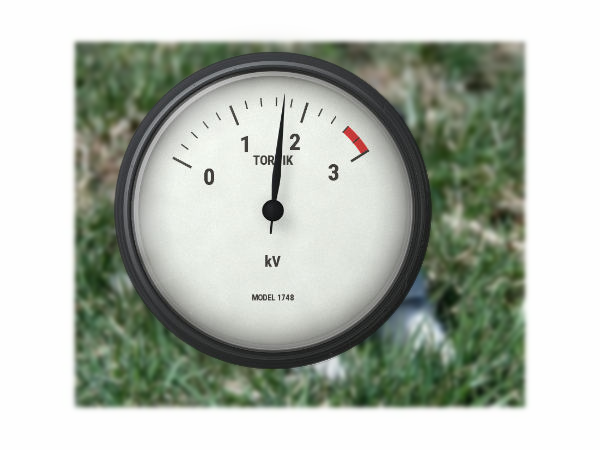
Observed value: 1.7; kV
